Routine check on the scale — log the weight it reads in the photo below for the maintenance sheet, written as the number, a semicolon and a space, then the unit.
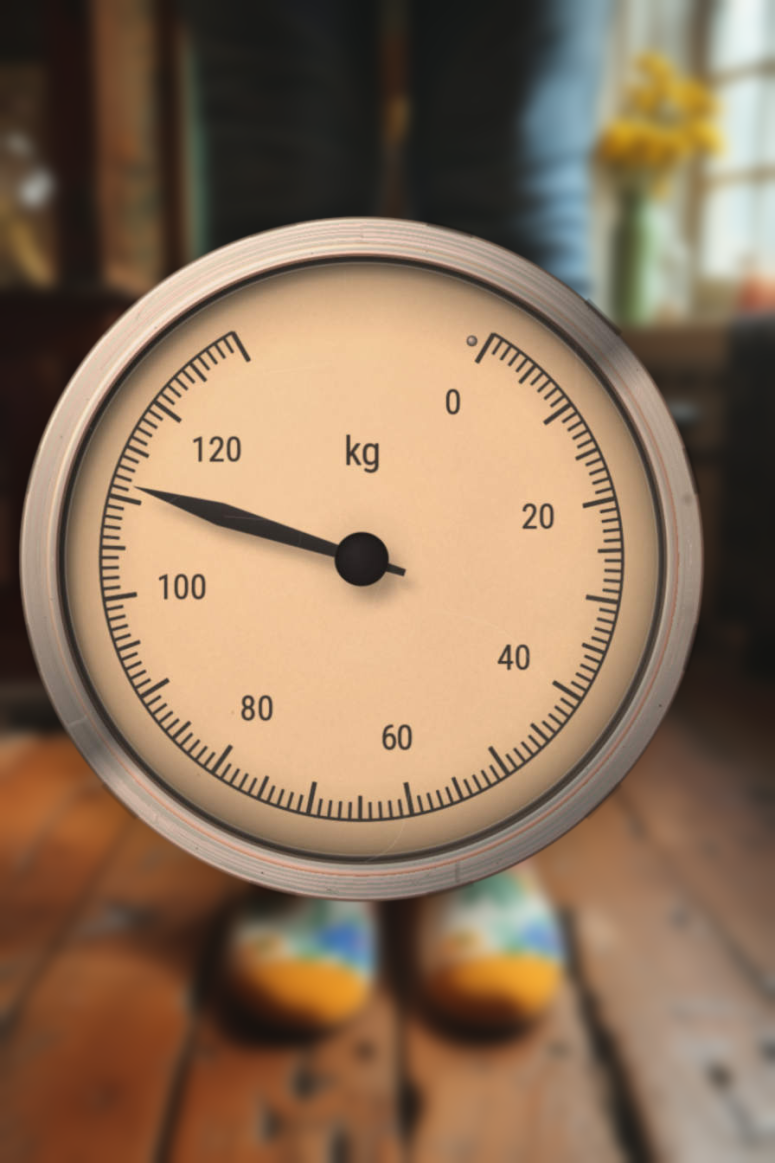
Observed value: 111.5; kg
